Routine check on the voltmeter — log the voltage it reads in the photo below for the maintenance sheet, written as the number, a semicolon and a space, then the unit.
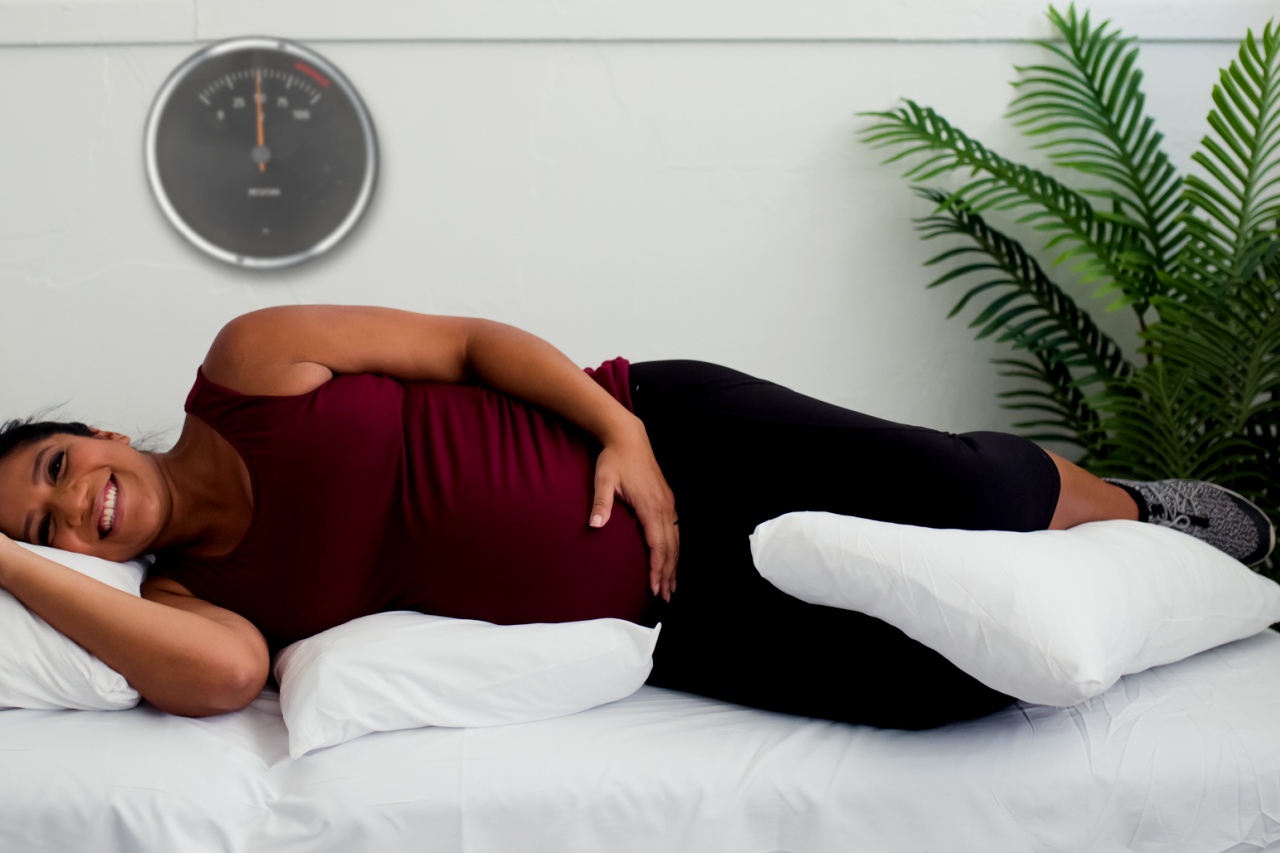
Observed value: 50; V
